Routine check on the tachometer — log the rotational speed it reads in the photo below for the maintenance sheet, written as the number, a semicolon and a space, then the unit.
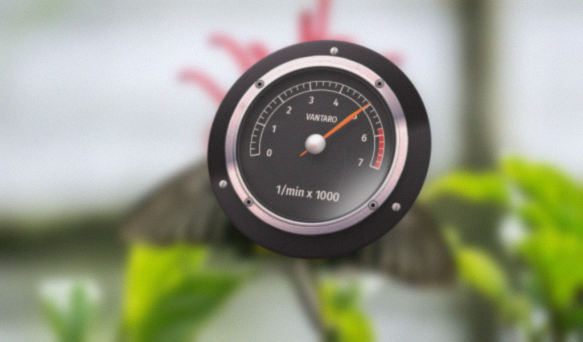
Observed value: 5000; rpm
